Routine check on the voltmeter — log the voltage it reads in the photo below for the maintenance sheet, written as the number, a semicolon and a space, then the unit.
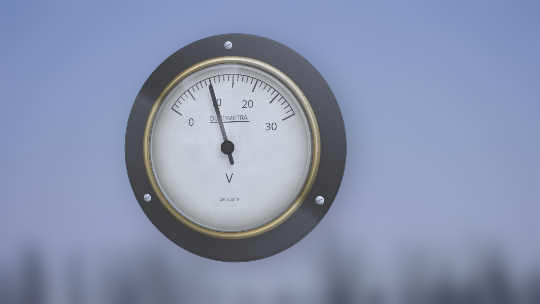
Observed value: 10; V
